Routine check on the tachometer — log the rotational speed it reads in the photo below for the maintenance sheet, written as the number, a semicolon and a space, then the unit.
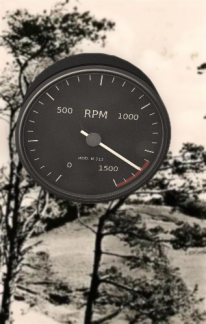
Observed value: 1350; rpm
